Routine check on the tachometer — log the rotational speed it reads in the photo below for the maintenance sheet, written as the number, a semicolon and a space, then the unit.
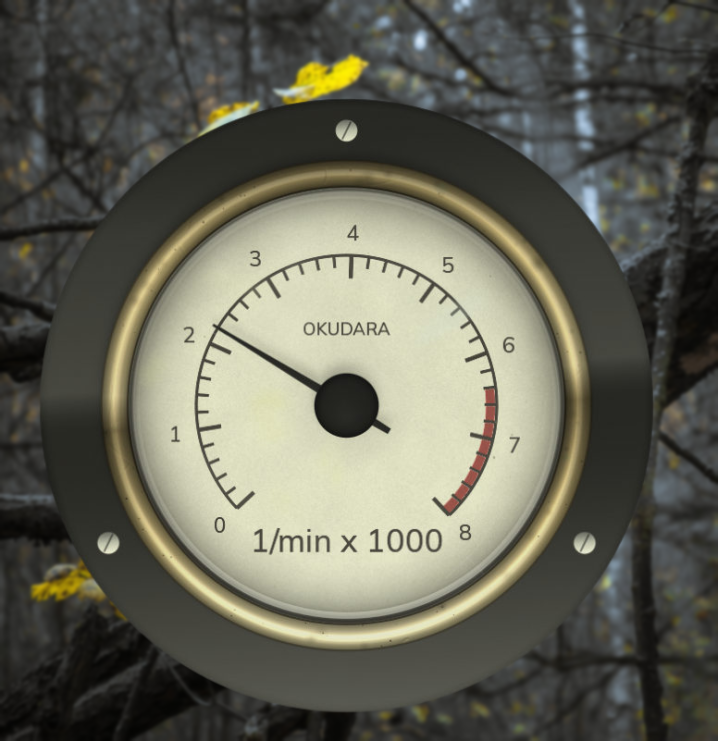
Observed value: 2200; rpm
